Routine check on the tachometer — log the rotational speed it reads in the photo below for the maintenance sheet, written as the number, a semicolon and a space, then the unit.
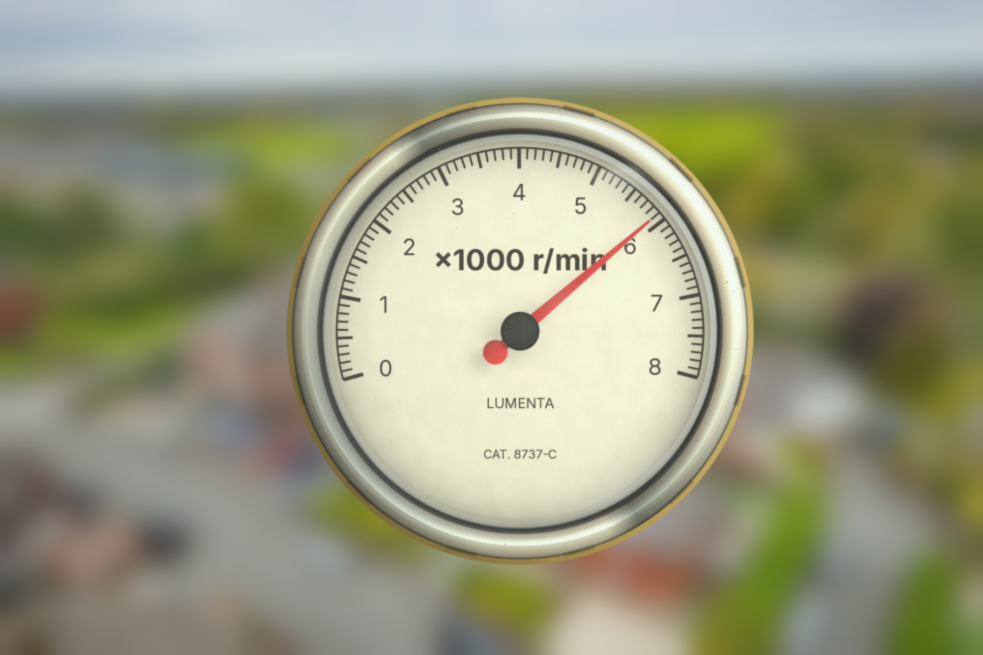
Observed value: 5900; rpm
